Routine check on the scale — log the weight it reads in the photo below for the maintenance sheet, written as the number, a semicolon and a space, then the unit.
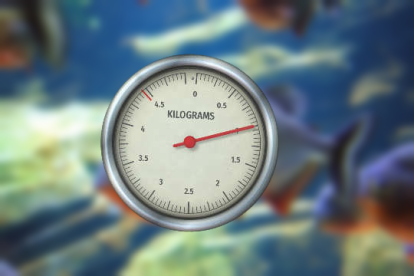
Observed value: 1; kg
